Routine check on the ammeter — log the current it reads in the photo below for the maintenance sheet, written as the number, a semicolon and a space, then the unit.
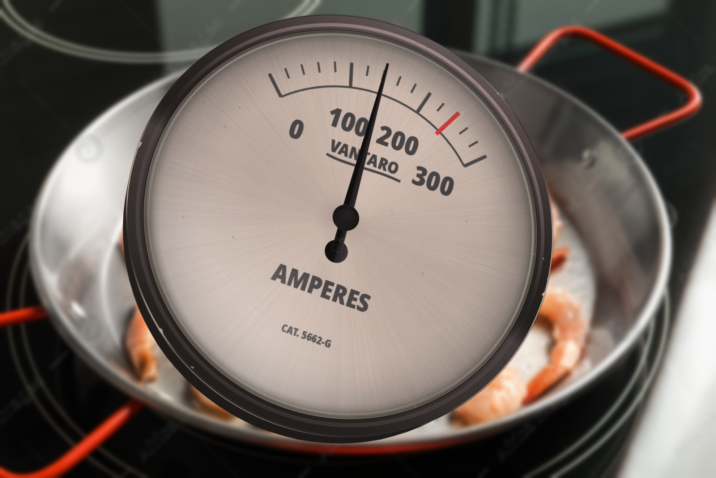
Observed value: 140; A
